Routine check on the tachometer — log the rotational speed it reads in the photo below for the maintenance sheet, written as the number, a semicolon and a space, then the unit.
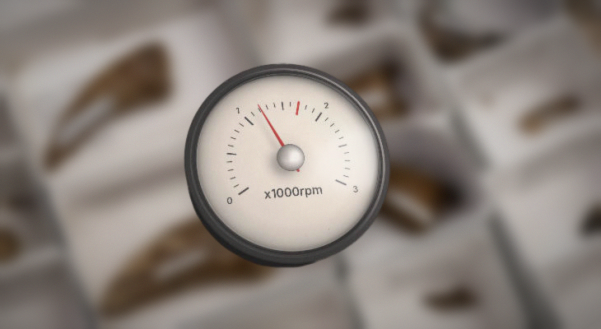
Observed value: 1200; rpm
